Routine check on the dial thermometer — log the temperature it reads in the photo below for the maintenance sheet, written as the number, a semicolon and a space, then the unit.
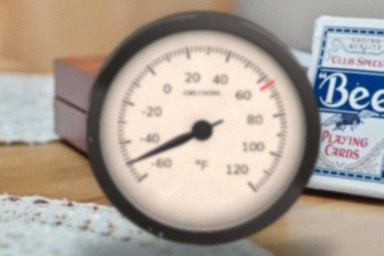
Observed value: -50; °F
